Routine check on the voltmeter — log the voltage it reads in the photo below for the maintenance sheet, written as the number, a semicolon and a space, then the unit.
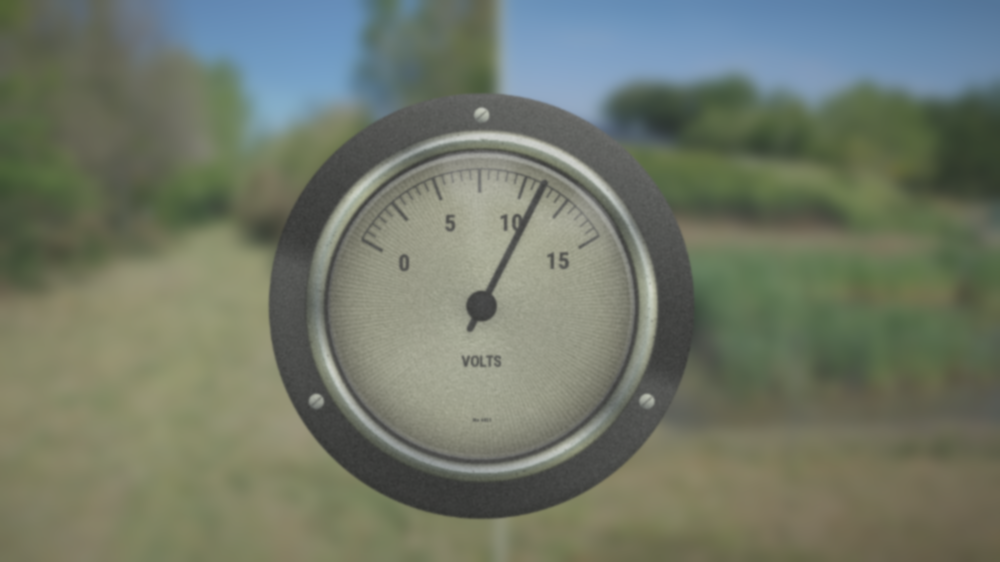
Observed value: 11; V
